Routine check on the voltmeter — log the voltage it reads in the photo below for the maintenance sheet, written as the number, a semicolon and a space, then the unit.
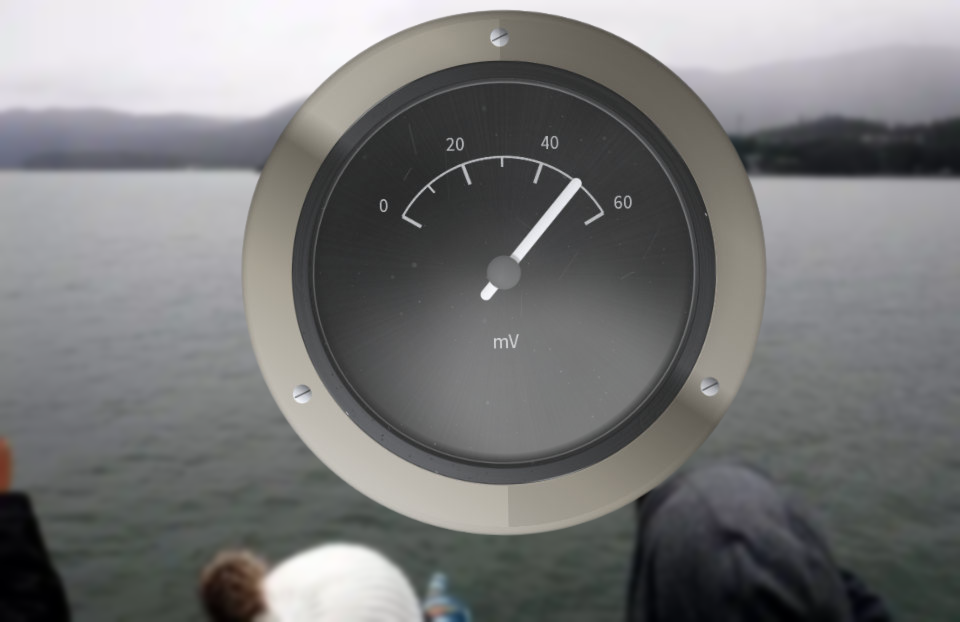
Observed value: 50; mV
